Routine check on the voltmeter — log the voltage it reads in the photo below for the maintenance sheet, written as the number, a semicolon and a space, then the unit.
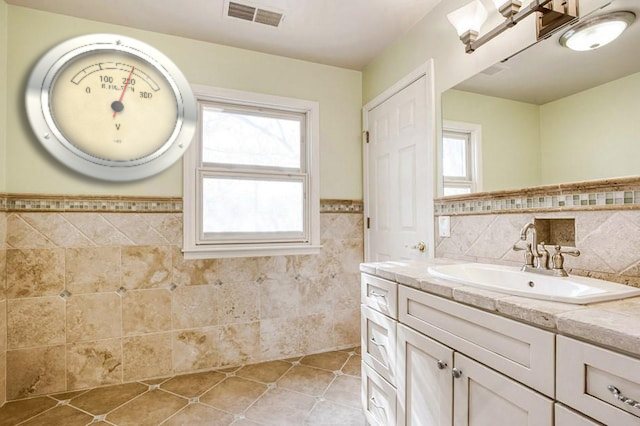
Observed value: 200; V
